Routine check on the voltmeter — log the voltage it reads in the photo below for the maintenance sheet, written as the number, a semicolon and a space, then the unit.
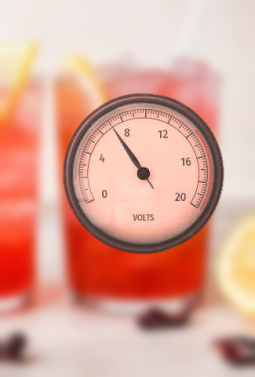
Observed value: 7; V
